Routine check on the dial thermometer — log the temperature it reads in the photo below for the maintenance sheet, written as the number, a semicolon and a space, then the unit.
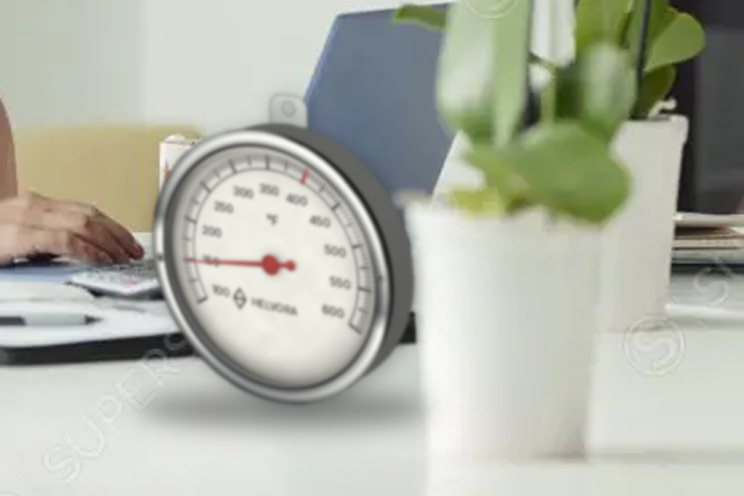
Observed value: 150; °F
